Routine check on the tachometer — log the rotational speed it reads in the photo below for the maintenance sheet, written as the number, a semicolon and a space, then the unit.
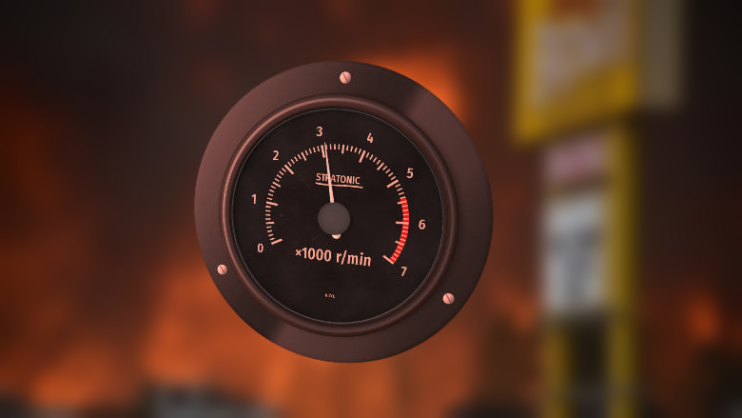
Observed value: 3100; rpm
